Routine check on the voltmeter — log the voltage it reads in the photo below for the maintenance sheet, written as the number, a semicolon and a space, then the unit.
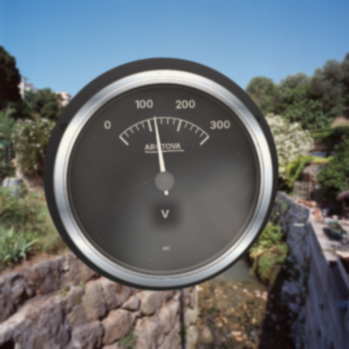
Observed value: 120; V
